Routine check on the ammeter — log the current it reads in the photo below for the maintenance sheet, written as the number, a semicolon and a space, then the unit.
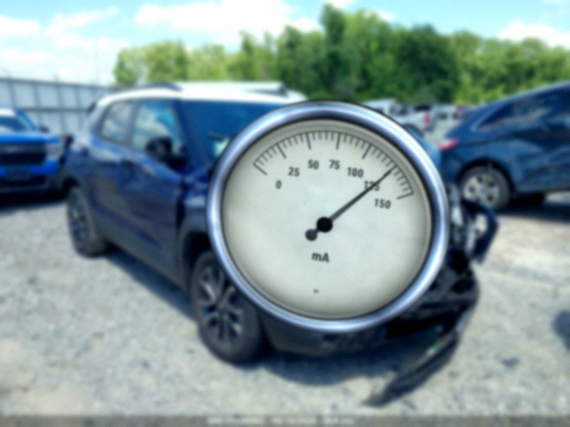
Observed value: 125; mA
